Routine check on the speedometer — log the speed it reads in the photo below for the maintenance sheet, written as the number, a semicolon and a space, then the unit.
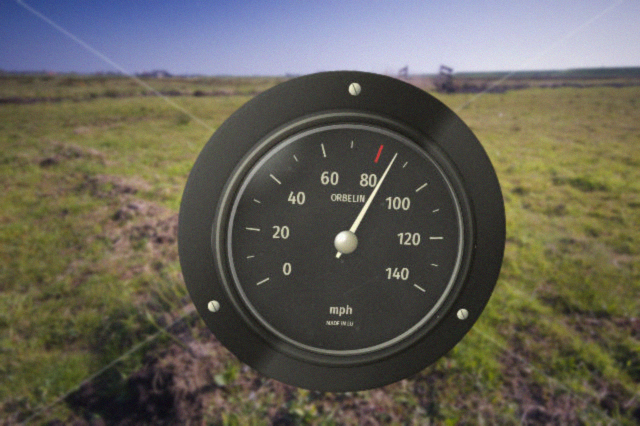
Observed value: 85; mph
